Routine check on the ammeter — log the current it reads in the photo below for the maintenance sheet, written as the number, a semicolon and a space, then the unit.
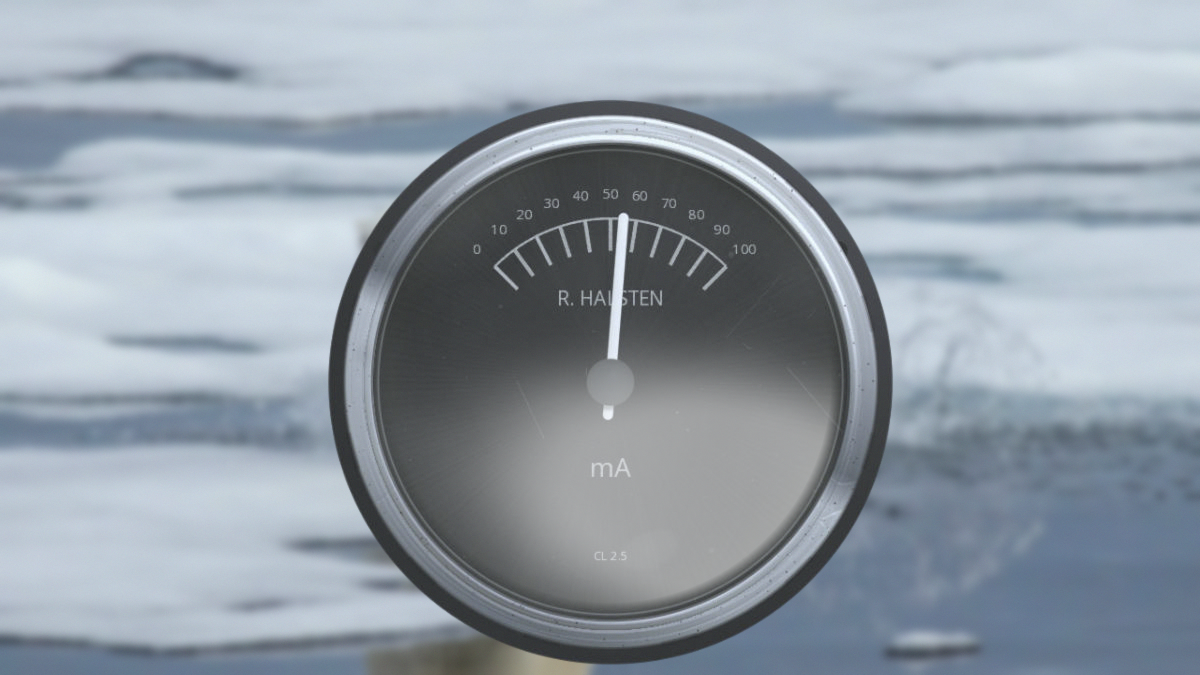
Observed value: 55; mA
